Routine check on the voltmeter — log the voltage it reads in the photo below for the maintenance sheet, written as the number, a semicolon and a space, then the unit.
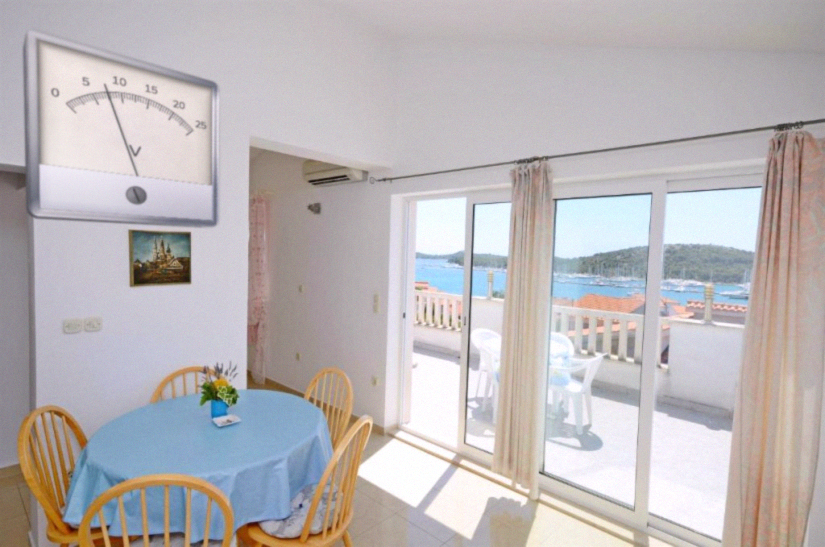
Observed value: 7.5; V
